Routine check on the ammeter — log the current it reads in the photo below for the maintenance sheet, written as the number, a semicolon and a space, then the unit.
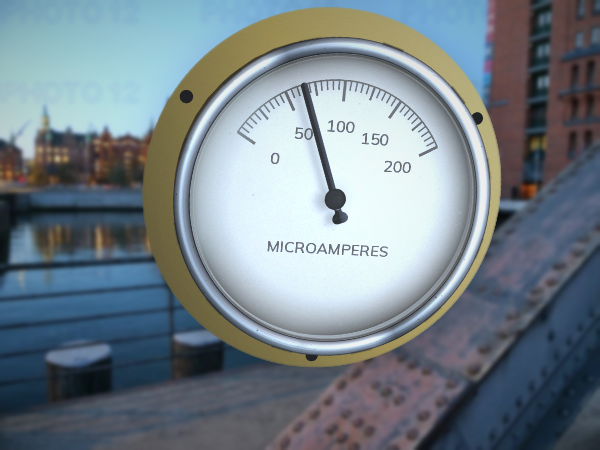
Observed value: 65; µA
